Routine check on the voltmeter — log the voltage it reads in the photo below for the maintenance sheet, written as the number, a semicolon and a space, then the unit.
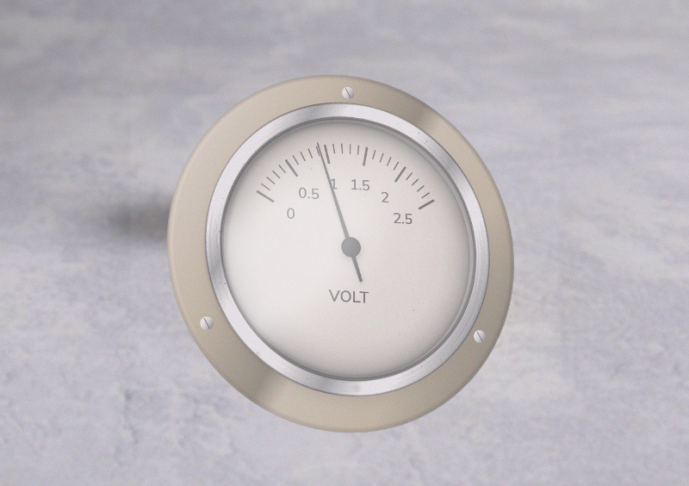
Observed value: 0.9; V
